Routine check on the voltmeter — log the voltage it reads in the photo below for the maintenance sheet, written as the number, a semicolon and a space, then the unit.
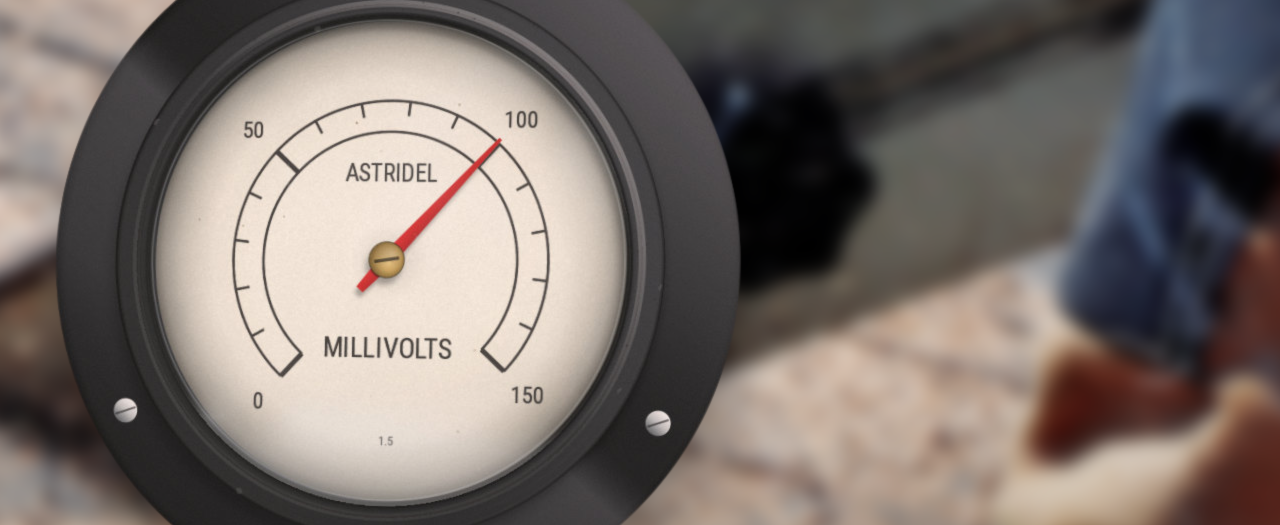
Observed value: 100; mV
